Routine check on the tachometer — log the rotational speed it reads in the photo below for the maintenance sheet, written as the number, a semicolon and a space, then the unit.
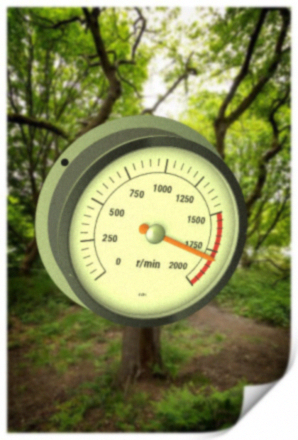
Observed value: 1800; rpm
